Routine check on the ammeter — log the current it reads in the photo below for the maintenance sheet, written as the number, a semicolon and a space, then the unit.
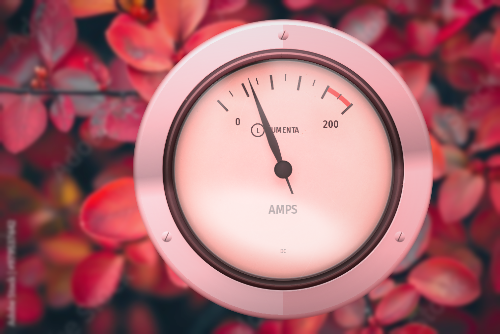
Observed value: 50; A
